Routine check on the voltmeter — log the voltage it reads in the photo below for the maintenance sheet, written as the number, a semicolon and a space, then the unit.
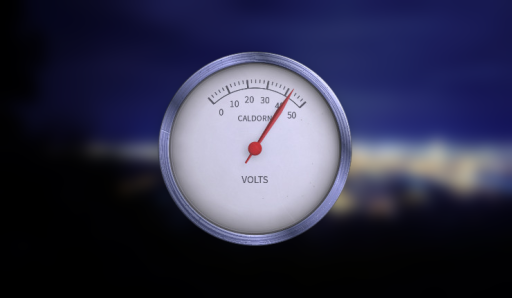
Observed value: 42; V
